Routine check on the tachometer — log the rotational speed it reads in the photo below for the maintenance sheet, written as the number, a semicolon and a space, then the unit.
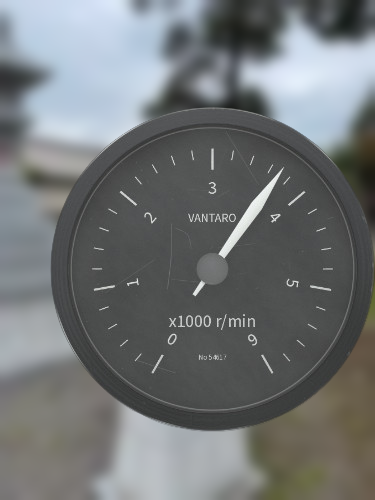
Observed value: 3700; rpm
